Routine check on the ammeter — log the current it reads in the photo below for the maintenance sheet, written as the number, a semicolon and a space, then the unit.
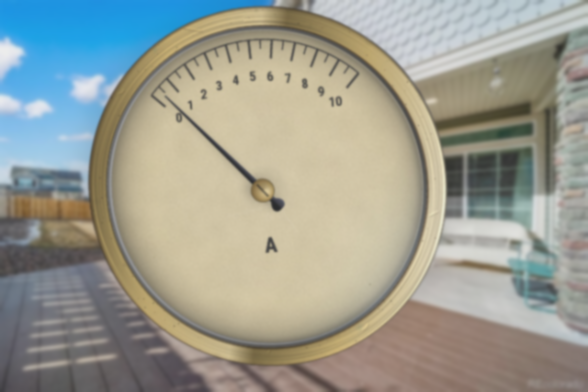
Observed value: 0.5; A
